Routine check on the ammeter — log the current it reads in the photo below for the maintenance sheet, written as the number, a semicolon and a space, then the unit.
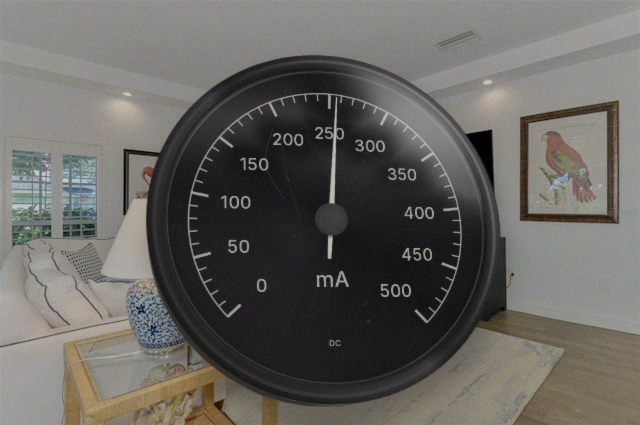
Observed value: 255; mA
